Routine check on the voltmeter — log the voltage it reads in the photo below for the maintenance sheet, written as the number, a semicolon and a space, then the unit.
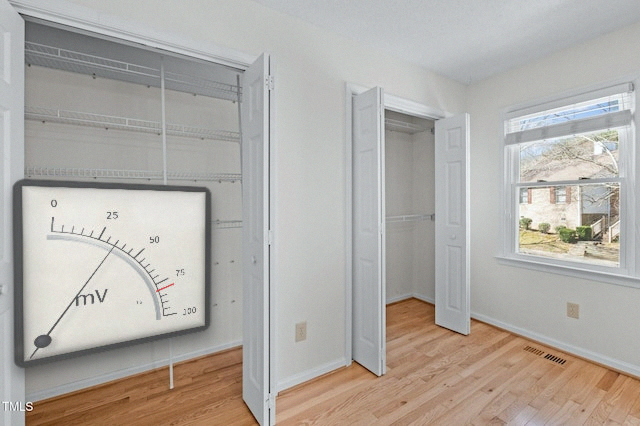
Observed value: 35; mV
